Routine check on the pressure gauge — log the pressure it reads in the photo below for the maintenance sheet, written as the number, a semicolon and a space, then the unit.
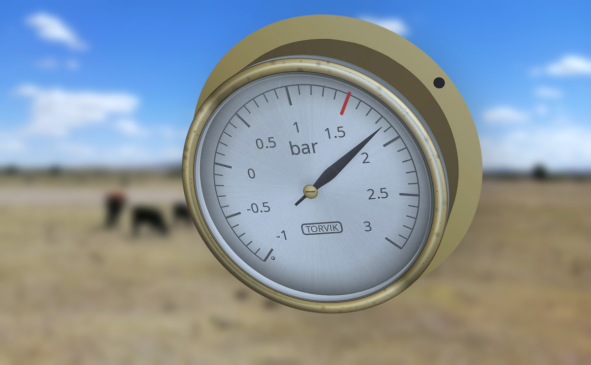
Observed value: 1.85; bar
